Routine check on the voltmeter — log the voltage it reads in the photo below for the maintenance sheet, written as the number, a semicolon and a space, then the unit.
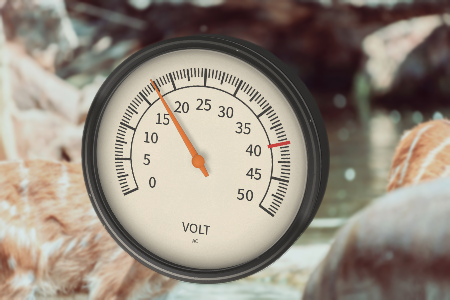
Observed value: 17.5; V
